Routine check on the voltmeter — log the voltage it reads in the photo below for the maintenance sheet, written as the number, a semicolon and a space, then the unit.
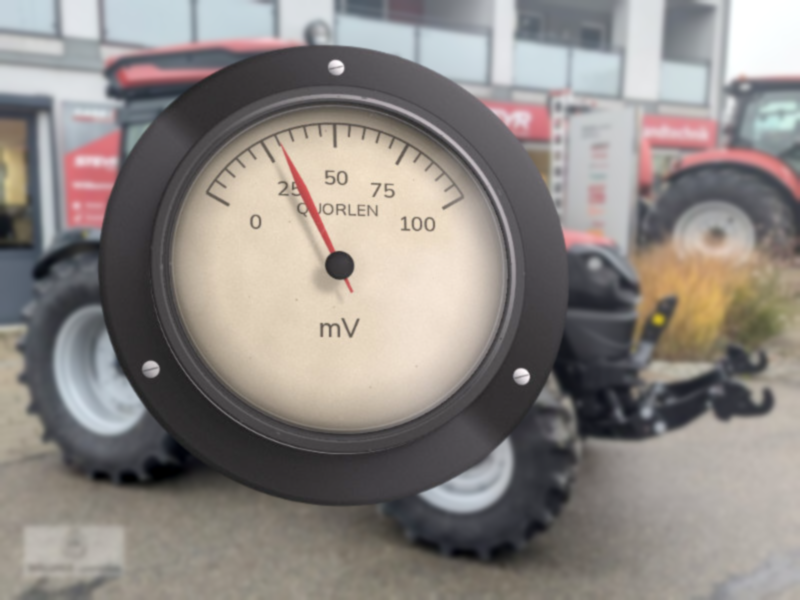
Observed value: 30; mV
